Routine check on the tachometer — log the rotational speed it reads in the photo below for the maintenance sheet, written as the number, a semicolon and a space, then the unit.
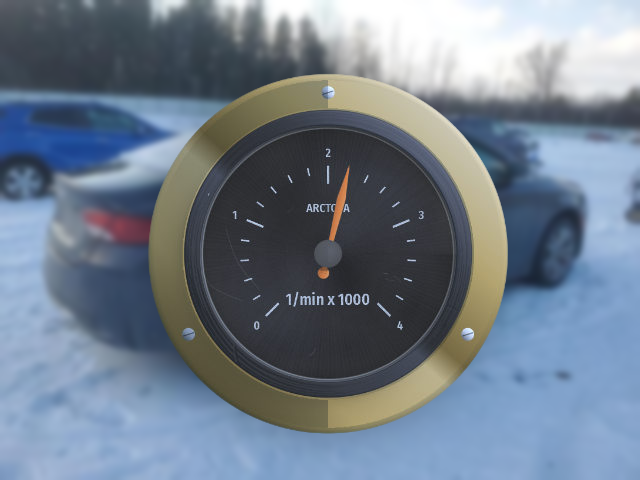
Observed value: 2200; rpm
